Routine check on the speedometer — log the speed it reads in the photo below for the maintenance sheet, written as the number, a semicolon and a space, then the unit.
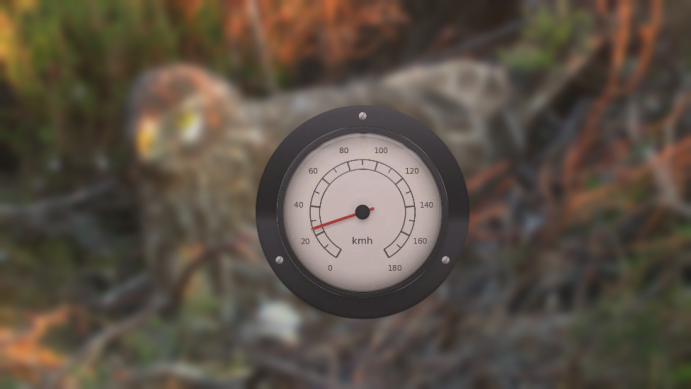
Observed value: 25; km/h
